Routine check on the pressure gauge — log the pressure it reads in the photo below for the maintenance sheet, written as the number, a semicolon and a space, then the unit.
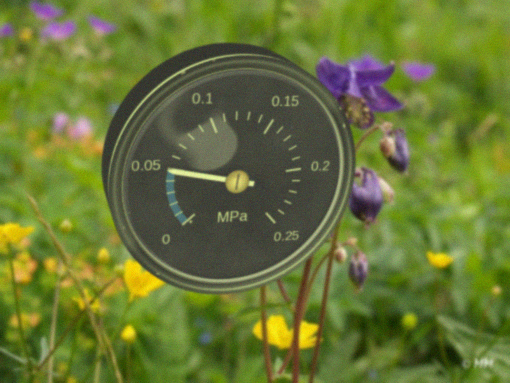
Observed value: 0.05; MPa
